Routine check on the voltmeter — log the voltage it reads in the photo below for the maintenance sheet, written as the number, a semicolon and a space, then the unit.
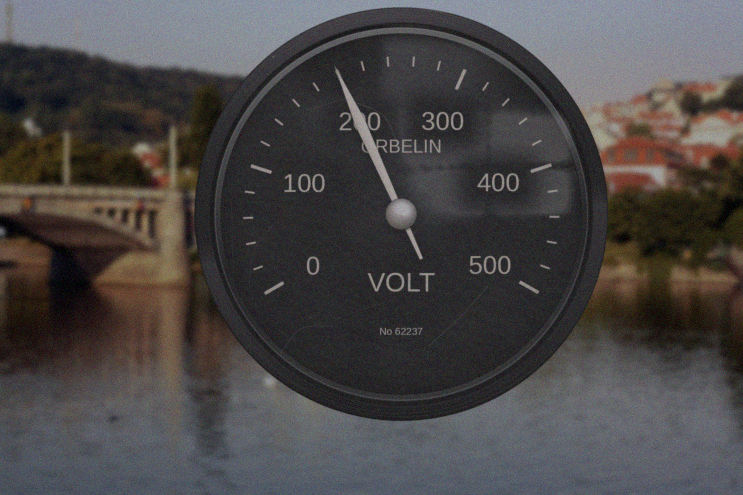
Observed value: 200; V
